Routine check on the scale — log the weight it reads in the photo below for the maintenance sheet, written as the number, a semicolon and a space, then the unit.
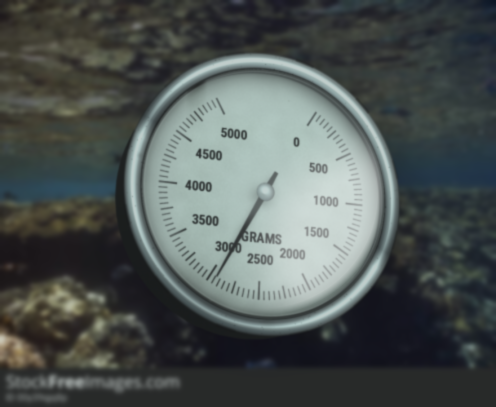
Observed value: 2950; g
